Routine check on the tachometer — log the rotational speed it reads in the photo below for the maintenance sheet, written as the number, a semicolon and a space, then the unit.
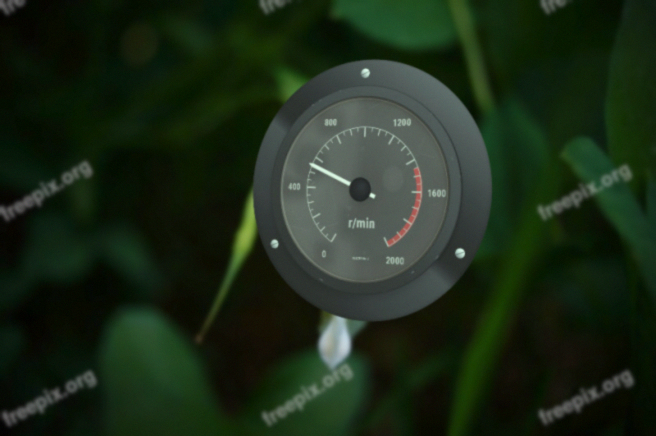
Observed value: 550; rpm
